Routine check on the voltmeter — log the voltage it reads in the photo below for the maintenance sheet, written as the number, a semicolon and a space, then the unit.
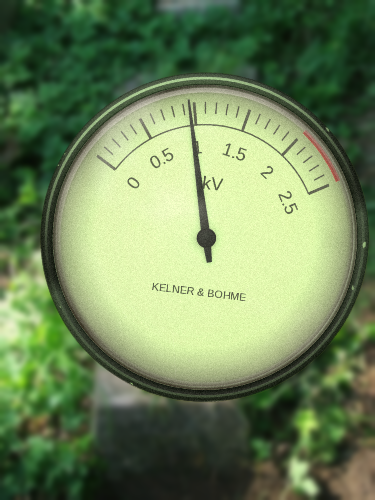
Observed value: 0.95; kV
